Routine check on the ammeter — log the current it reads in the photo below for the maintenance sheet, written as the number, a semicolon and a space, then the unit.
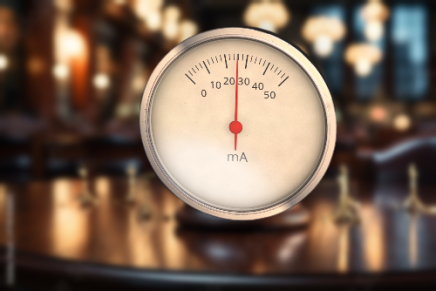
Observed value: 26; mA
